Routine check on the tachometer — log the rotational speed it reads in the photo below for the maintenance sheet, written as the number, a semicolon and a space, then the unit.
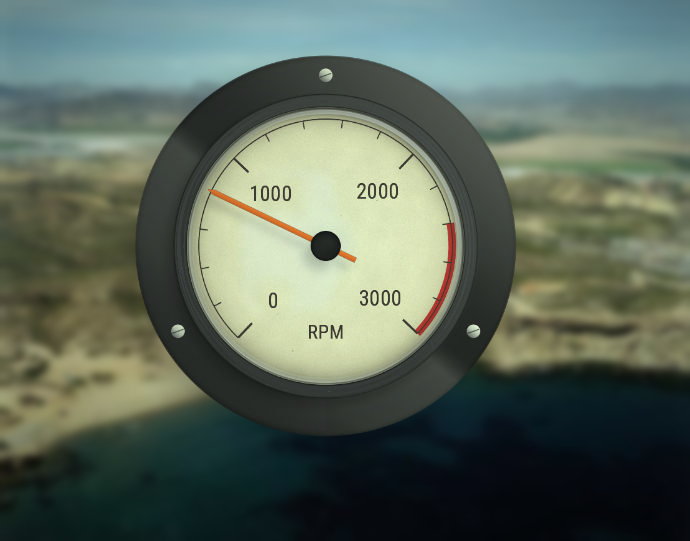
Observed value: 800; rpm
